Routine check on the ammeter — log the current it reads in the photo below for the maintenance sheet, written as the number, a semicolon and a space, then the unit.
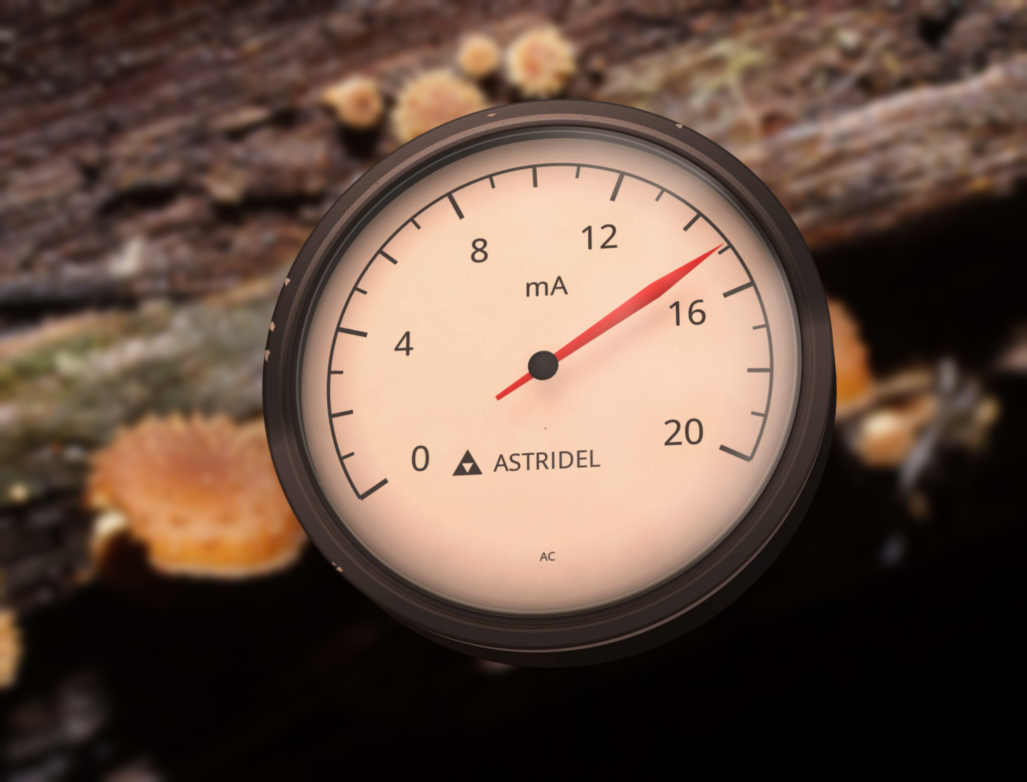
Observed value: 15; mA
